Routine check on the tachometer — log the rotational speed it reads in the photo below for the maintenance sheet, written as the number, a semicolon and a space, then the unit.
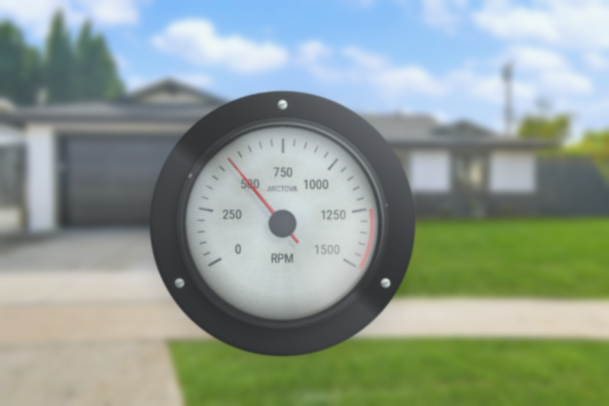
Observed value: 500; rpm
